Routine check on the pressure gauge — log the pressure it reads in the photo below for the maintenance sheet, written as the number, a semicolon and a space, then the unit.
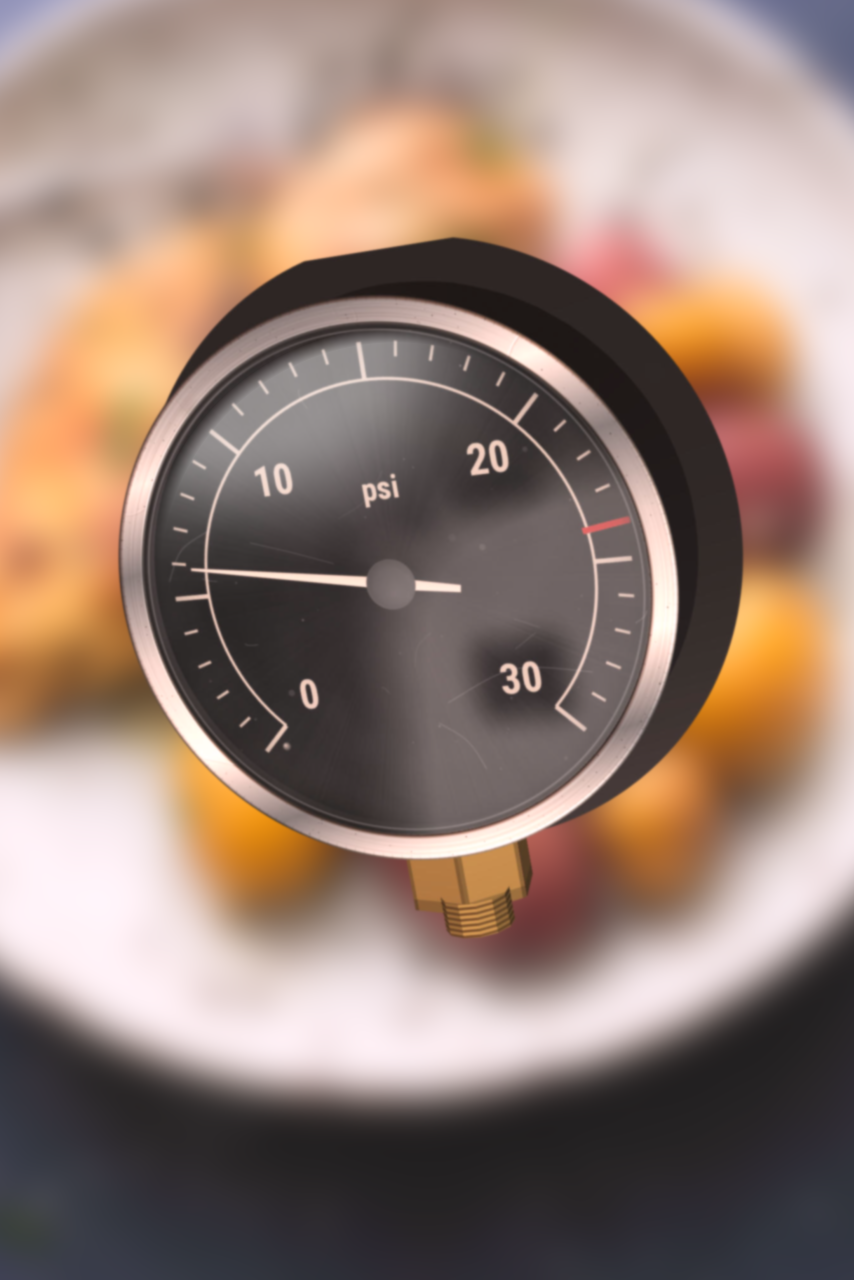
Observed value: 6; psi
